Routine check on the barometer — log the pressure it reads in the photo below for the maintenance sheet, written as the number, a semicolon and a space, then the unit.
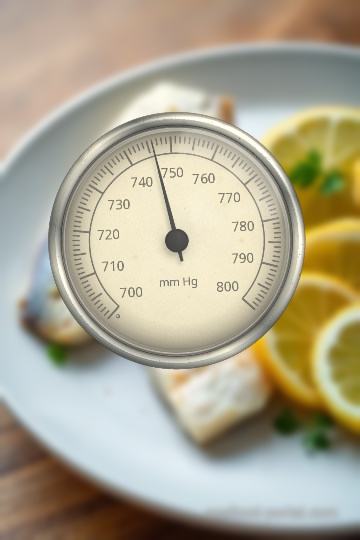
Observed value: 746; mmHg
